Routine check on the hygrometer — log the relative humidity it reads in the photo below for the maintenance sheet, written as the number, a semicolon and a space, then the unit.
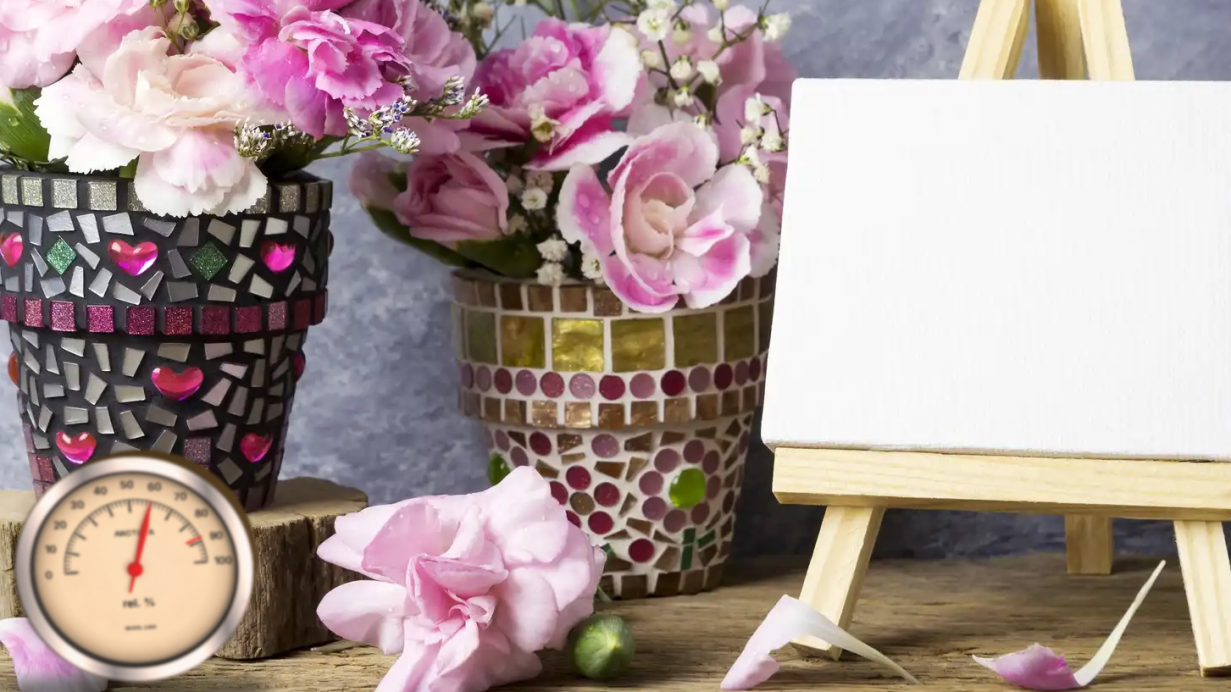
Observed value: 60; %
